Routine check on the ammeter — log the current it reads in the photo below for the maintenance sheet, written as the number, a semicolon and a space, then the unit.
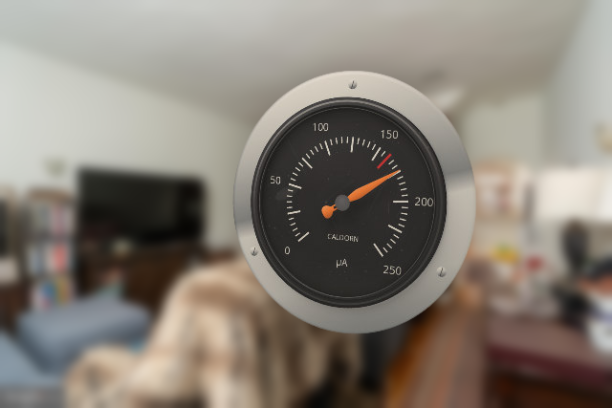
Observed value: 175; µA
